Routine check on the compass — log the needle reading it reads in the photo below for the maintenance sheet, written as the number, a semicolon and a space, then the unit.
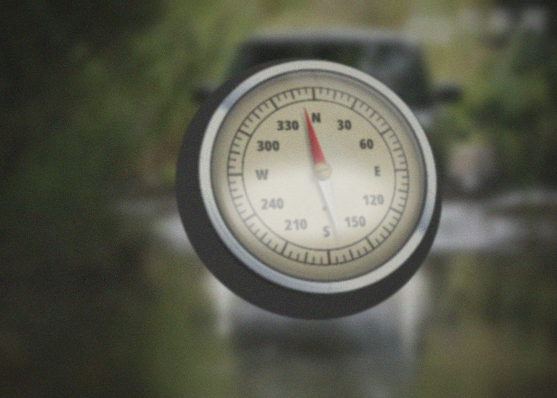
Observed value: 350; °
